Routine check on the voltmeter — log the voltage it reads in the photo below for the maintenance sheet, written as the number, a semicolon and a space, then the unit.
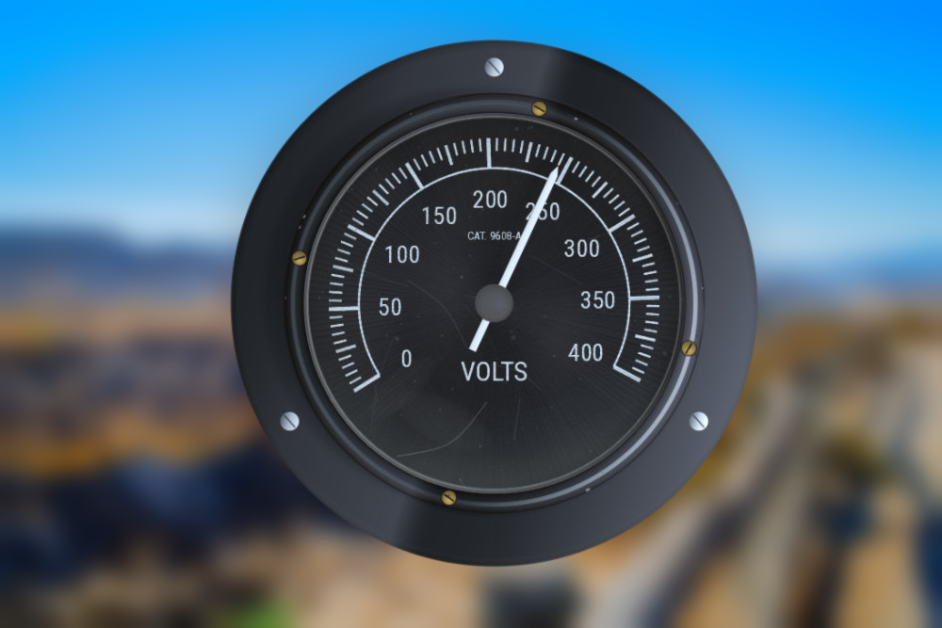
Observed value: 245; V
